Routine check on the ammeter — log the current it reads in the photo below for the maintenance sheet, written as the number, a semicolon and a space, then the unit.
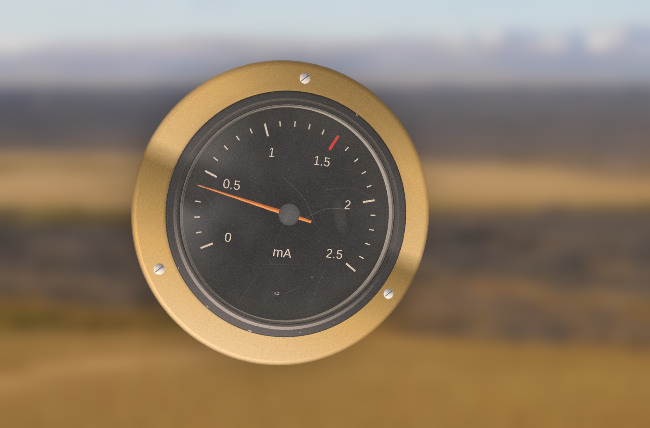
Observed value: 0.4; mA
